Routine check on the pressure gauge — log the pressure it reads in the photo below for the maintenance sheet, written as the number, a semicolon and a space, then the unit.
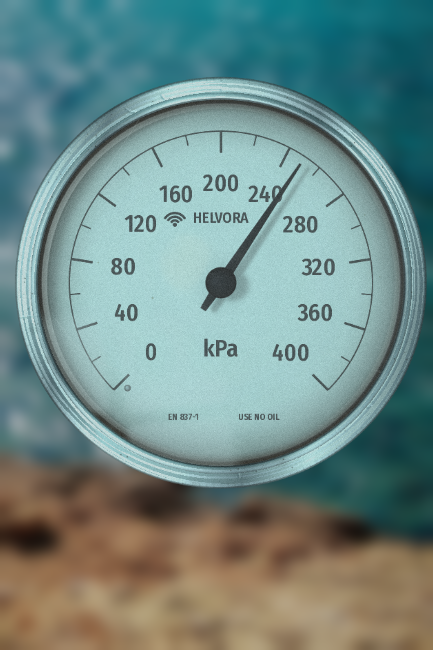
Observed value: 250; kPa
